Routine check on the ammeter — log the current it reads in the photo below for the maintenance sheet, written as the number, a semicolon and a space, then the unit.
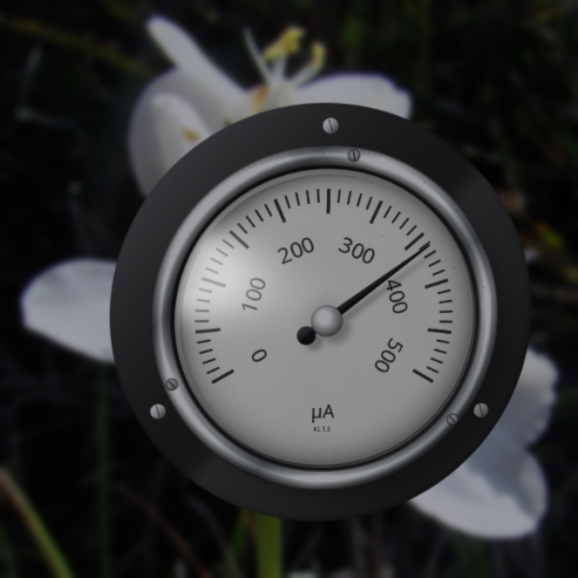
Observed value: 360; µA
